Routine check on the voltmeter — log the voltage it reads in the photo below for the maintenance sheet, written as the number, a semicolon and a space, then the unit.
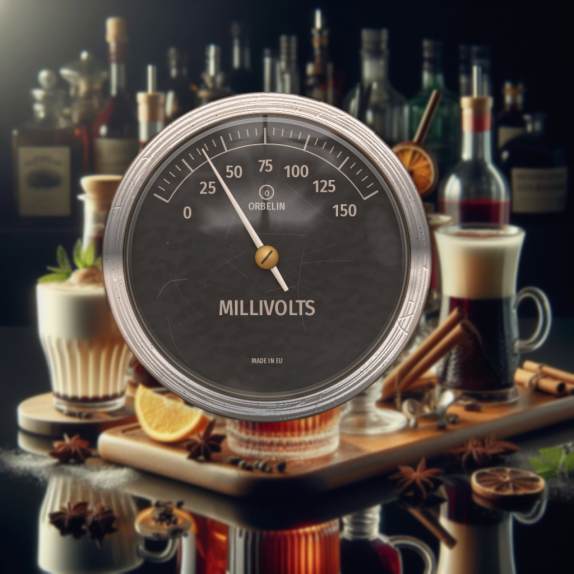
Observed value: 37.5; mV
